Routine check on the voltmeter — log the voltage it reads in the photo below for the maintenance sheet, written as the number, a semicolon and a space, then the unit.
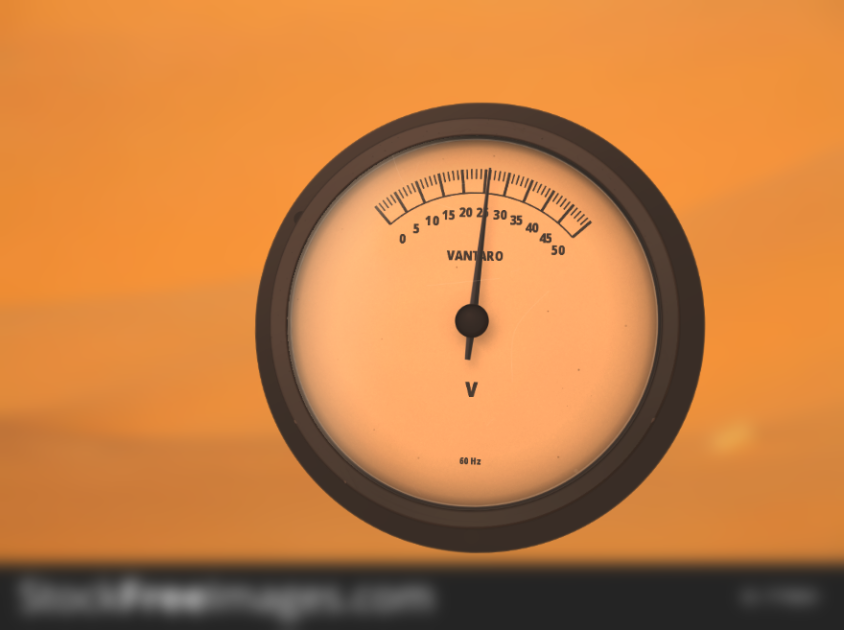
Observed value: 26; V
